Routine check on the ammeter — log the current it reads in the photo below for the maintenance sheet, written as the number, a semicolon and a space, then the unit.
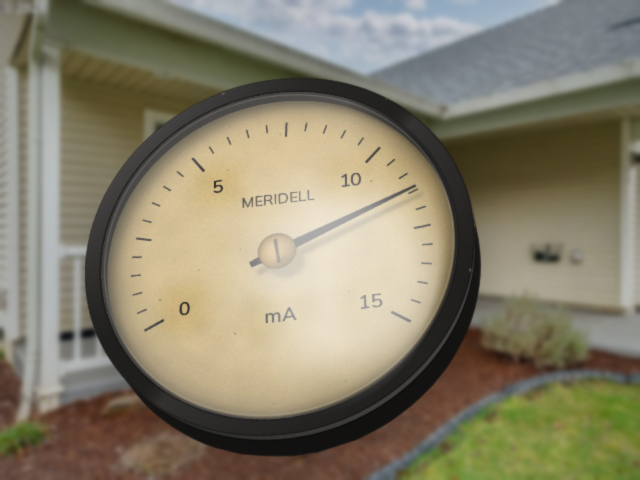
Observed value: 11.5; mA
